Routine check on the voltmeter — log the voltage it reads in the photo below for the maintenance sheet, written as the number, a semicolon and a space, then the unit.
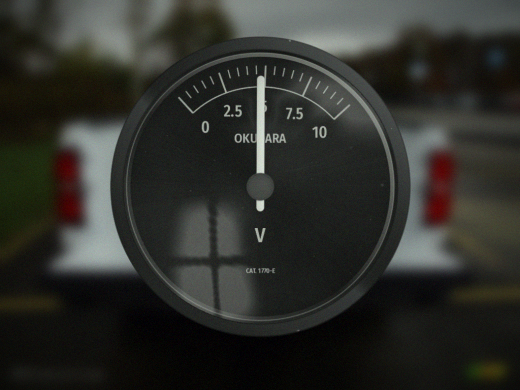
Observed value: 4.75; V
